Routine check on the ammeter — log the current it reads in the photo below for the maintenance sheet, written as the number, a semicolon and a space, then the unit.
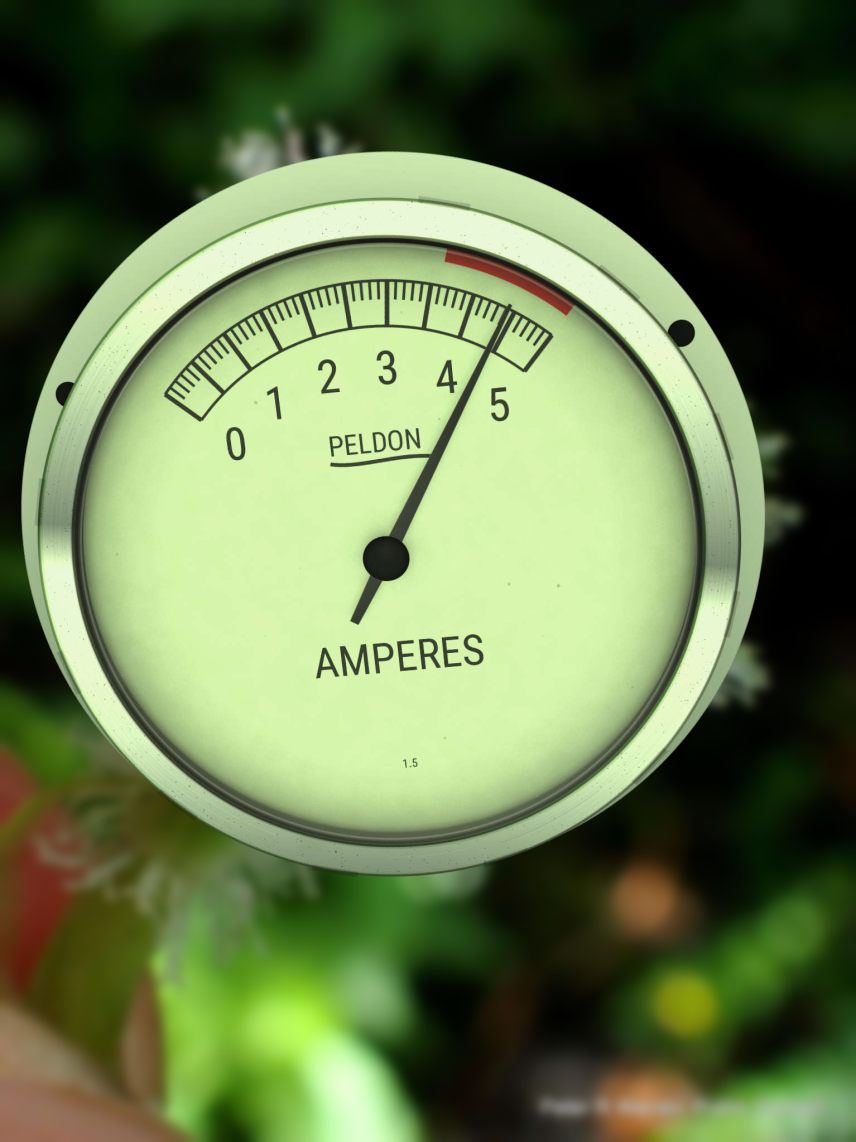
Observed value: 4.4; A
